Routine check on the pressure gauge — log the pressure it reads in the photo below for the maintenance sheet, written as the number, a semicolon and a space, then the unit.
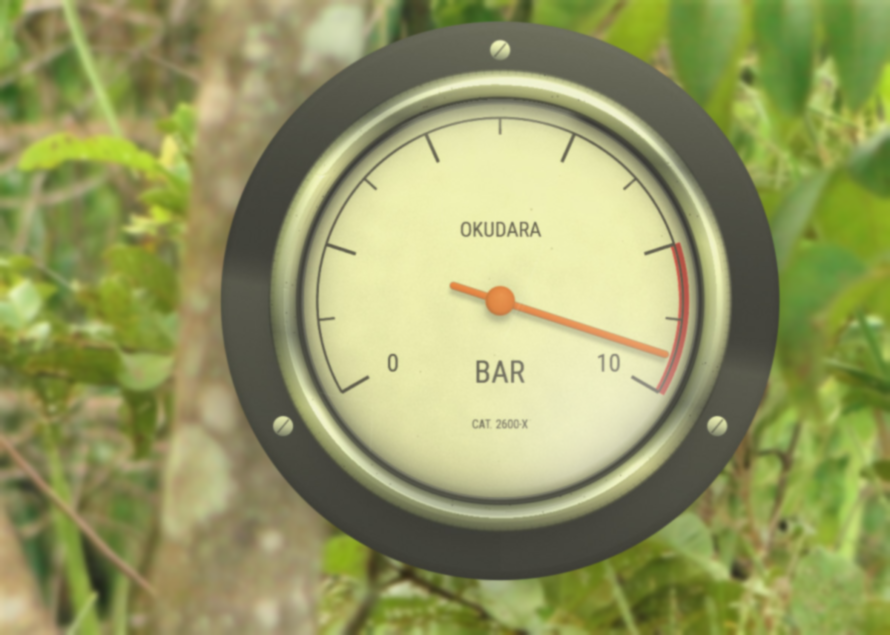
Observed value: 9.5; bar
